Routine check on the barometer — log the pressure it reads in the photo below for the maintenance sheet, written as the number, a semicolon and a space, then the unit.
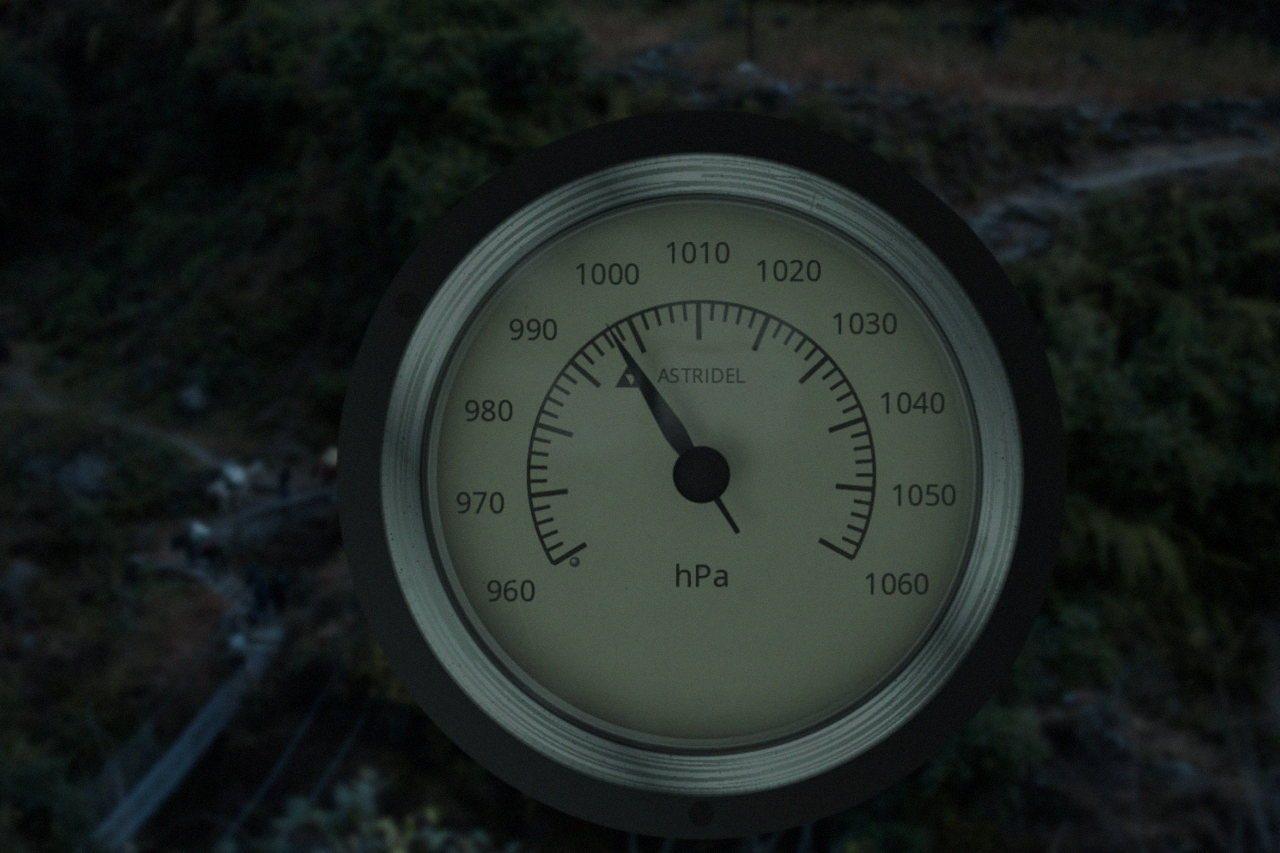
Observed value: 997; hPa
